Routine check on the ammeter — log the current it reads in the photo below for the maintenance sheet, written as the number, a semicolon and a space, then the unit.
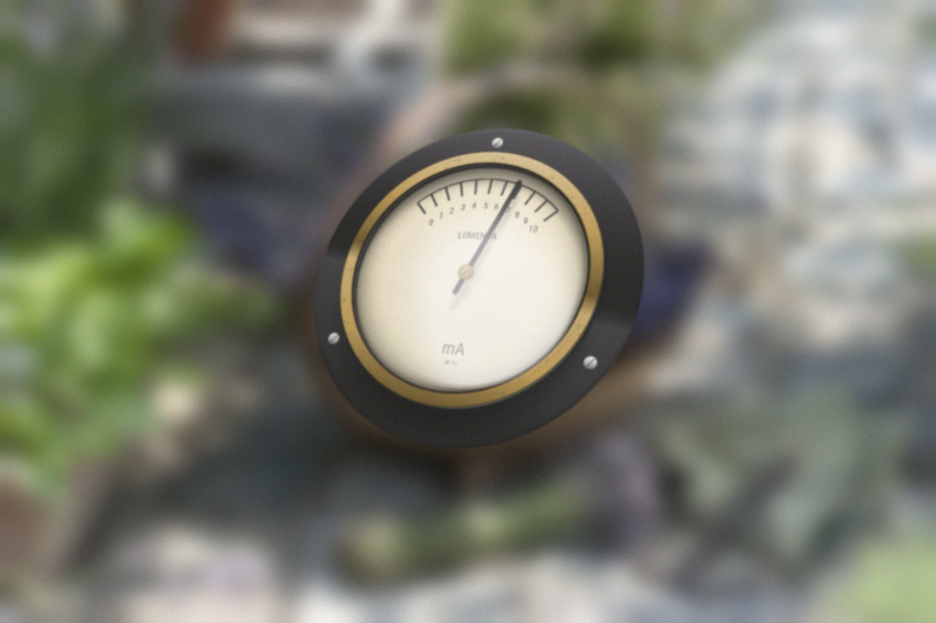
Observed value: 7; mA
